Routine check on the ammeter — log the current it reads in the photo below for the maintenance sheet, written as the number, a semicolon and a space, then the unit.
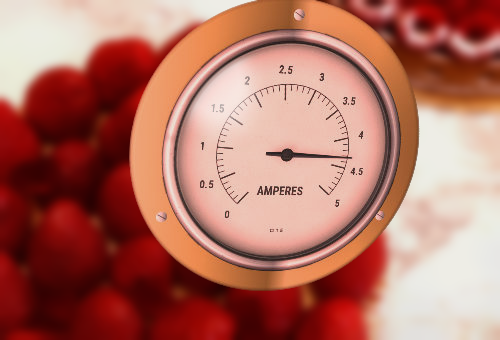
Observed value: 4.3; A
